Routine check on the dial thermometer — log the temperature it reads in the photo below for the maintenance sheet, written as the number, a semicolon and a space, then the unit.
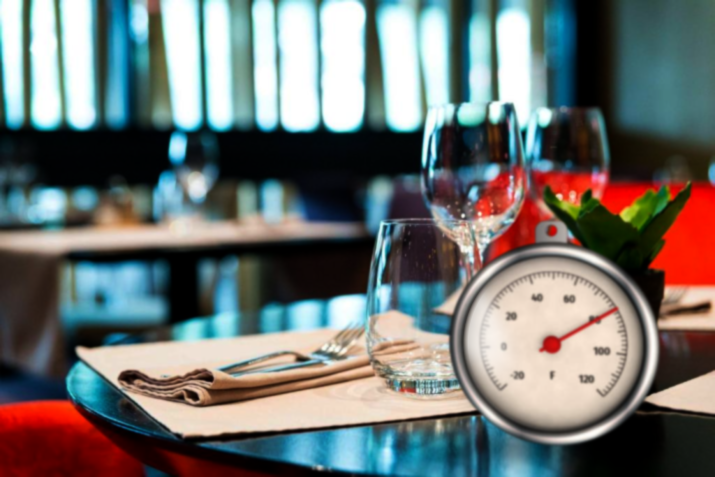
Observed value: 80; °F
